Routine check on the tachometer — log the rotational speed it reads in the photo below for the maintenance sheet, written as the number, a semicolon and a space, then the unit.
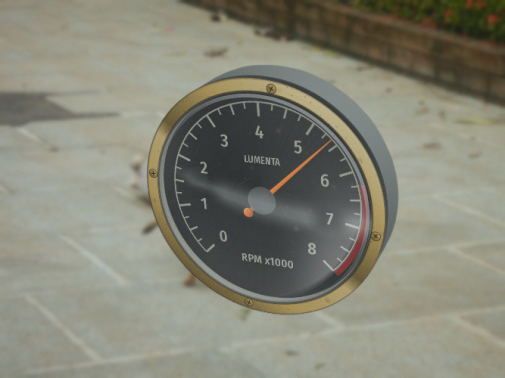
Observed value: 5375; rpm
